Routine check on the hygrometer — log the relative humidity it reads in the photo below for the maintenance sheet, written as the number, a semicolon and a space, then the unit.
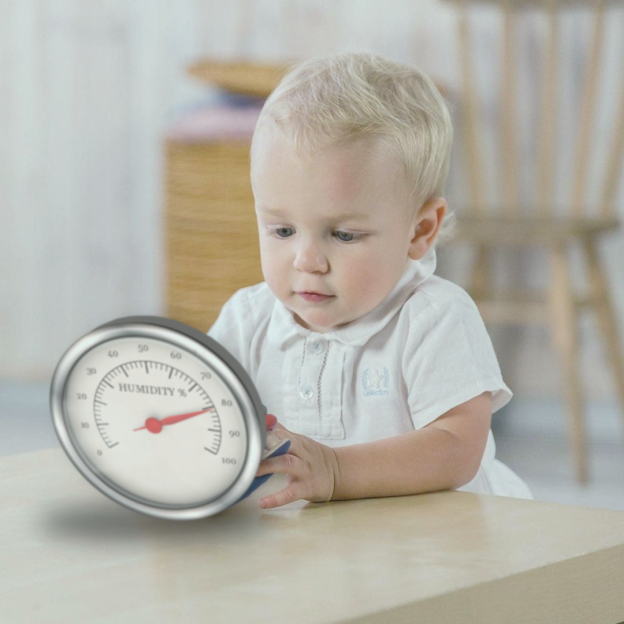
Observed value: 80; %
